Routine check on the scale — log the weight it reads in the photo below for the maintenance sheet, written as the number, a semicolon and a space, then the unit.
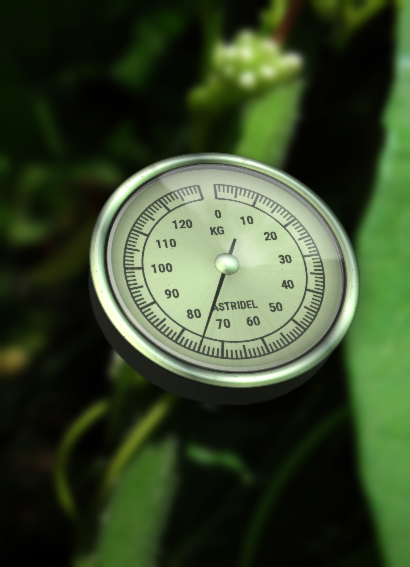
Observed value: 75; kg
